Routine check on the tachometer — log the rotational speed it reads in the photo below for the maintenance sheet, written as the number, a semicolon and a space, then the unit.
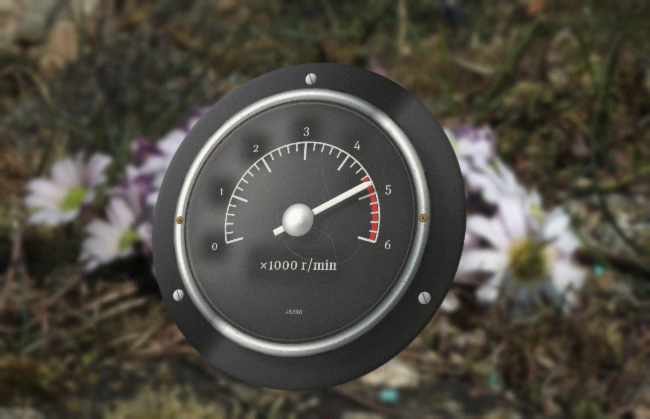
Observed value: 4800; rpm
